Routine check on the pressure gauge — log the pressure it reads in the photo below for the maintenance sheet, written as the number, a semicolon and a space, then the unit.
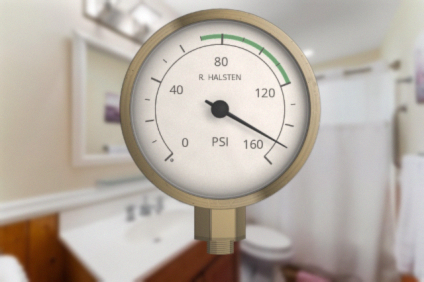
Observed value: 150; psi
